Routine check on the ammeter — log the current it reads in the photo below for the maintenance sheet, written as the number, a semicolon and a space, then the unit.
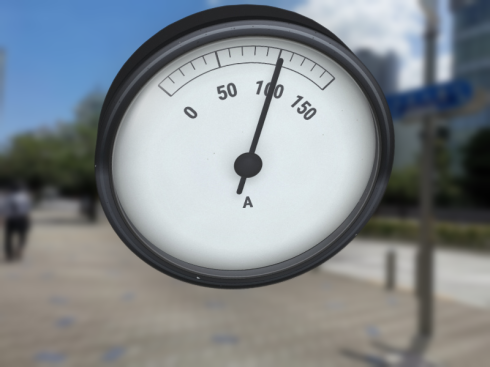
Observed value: 100; A
